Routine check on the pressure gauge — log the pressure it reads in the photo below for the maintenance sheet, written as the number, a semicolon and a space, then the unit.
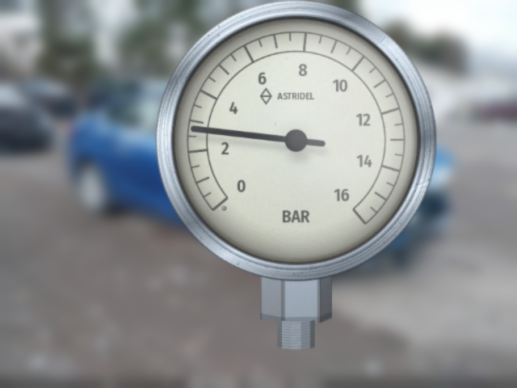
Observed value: 2.75; bar
